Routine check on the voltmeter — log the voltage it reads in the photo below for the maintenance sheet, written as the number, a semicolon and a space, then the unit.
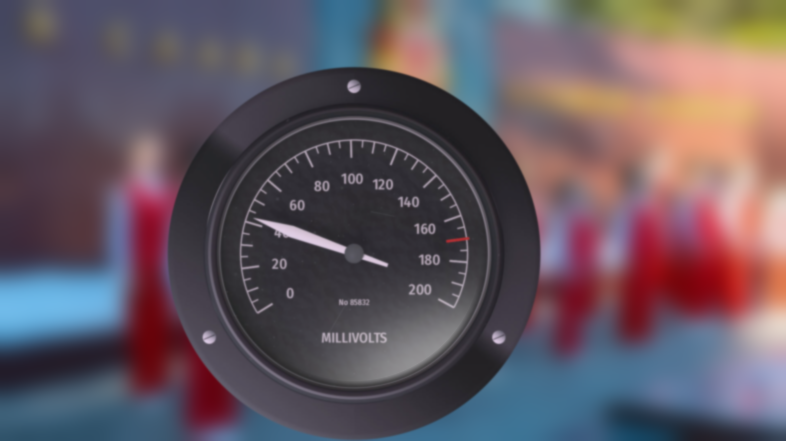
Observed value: 42.5; mV
